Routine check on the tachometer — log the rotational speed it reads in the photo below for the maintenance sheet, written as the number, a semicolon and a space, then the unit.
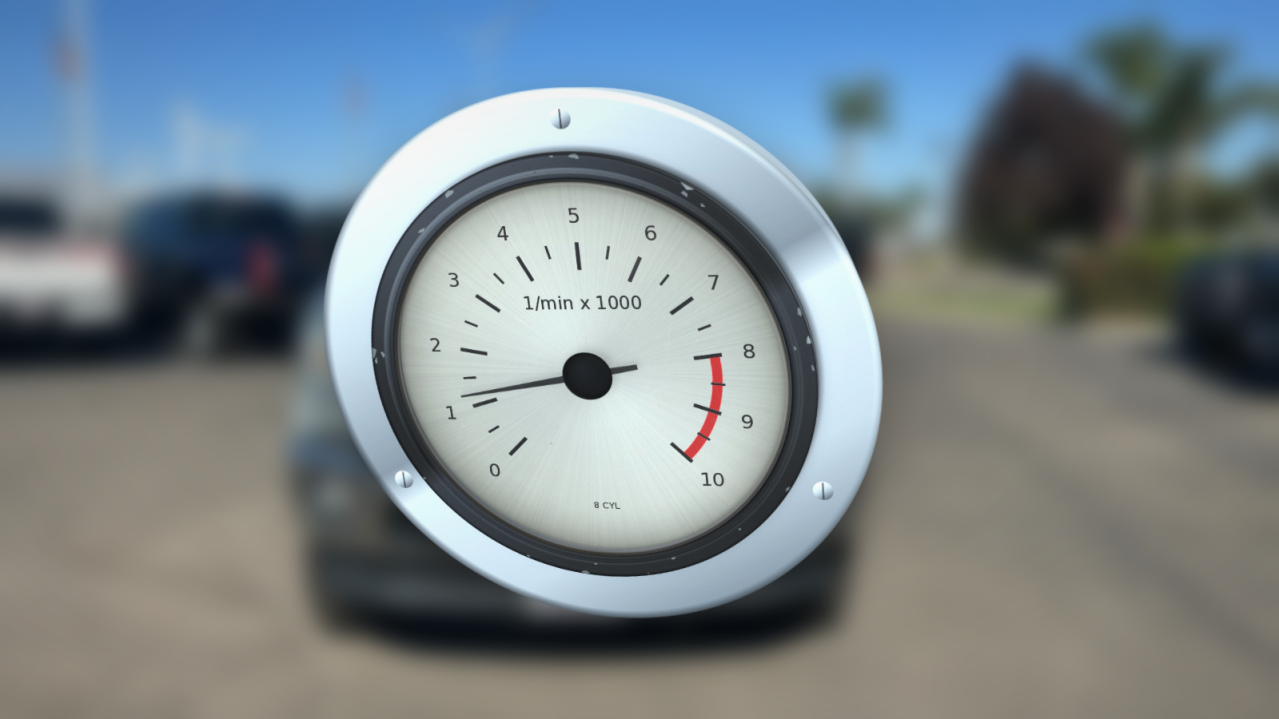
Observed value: 1250; rpm
